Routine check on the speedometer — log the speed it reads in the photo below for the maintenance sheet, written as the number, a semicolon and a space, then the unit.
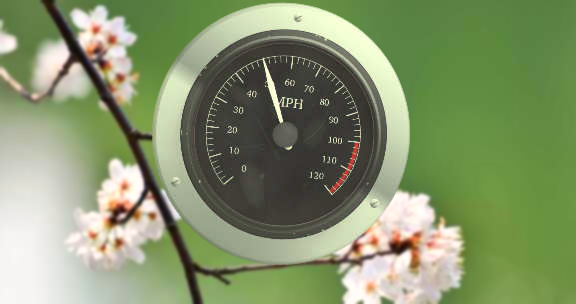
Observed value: 50; mph
